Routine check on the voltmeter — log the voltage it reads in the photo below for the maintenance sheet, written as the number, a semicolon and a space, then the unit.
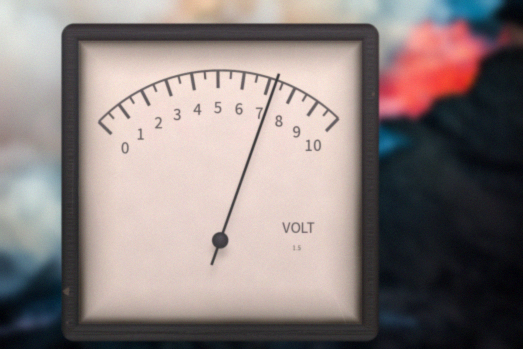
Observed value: 7.25; V
